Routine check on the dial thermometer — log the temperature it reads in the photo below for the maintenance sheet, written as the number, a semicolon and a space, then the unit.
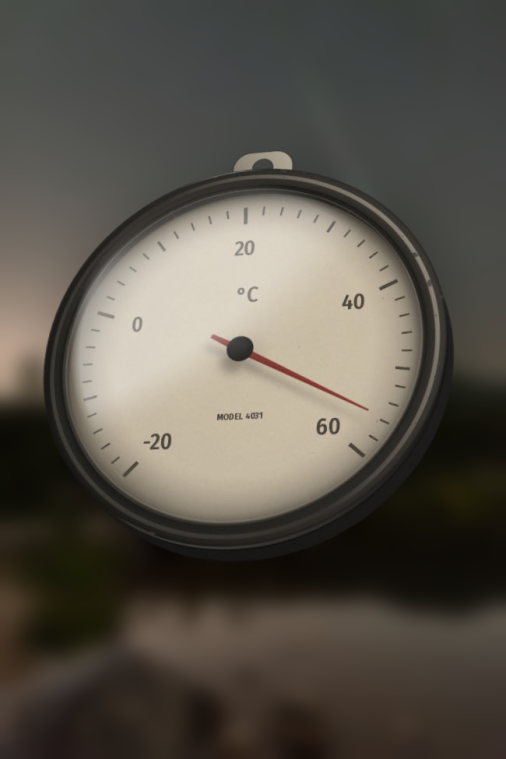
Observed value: 56; °C
